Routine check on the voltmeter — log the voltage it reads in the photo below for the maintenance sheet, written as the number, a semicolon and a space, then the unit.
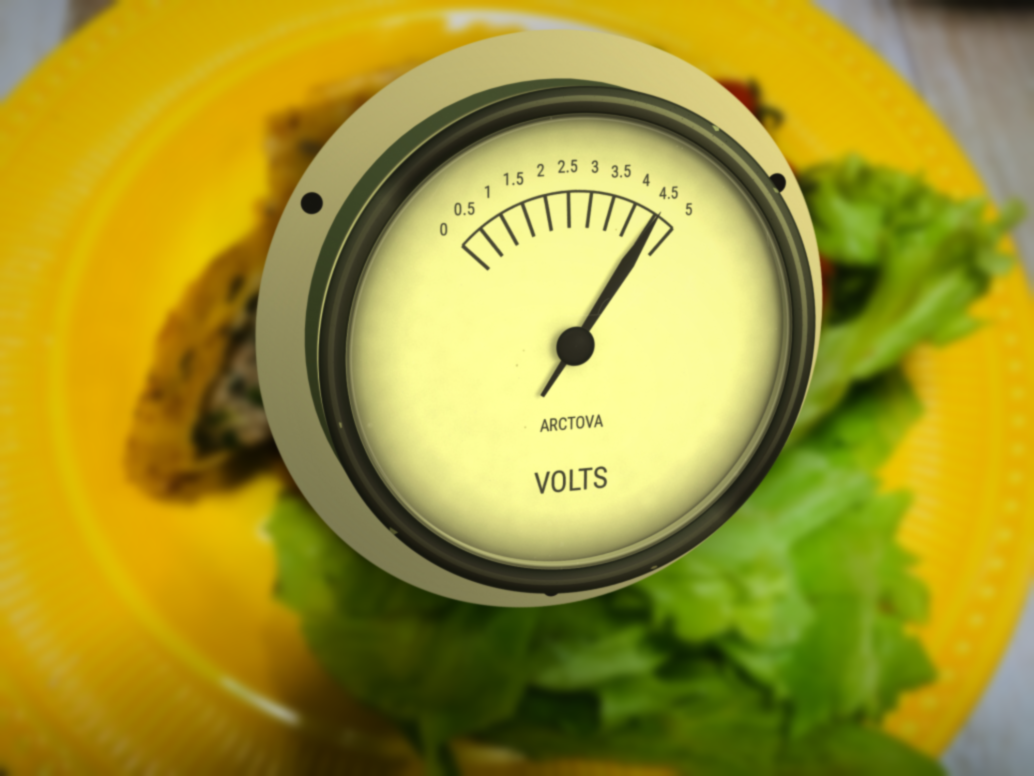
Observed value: 4.5; V
